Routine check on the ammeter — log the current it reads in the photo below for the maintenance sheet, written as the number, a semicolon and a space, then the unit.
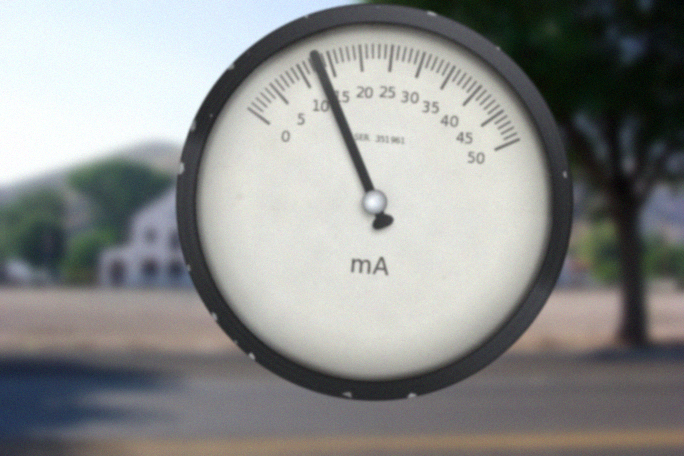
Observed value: 13; mA
